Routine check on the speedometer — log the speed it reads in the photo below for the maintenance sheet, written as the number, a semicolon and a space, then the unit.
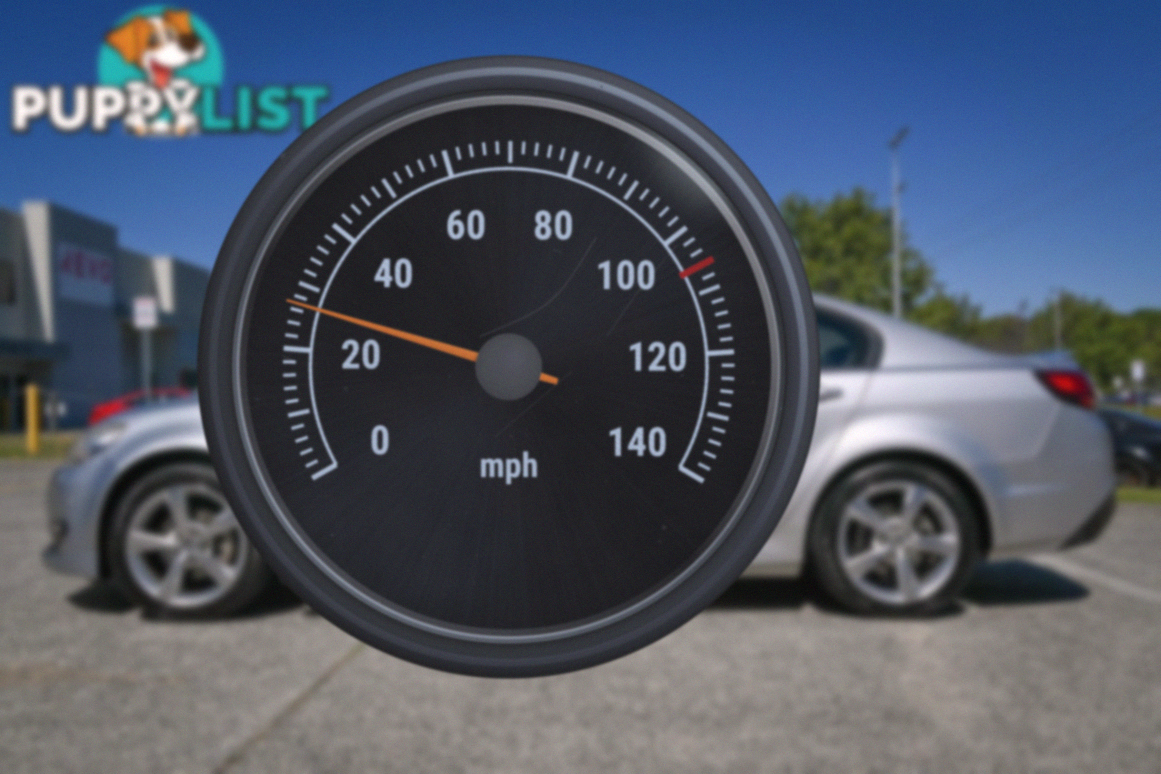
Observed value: 27; mph
